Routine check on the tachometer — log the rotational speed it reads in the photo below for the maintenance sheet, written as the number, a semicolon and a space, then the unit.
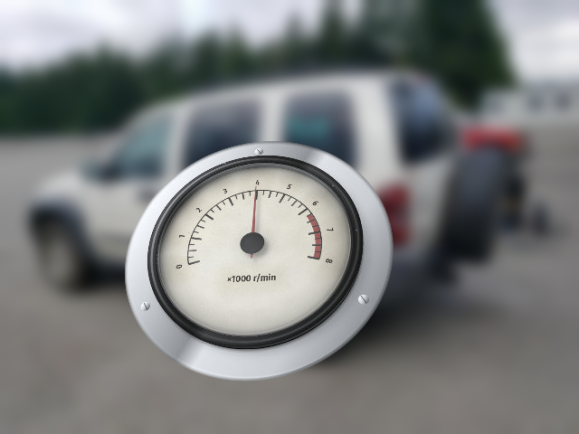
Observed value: 4000; rpm
